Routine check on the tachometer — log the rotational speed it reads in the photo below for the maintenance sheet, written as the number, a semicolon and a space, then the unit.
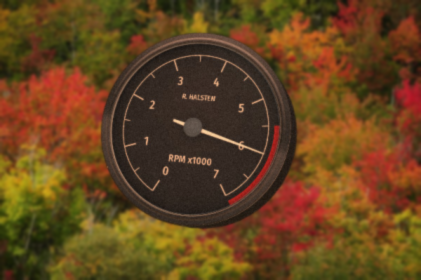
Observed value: 6000; rpm
